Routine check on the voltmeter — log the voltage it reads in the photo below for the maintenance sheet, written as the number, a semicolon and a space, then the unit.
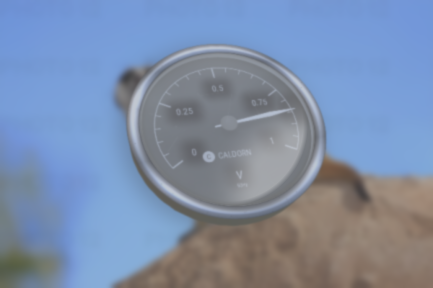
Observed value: 0.85; V
